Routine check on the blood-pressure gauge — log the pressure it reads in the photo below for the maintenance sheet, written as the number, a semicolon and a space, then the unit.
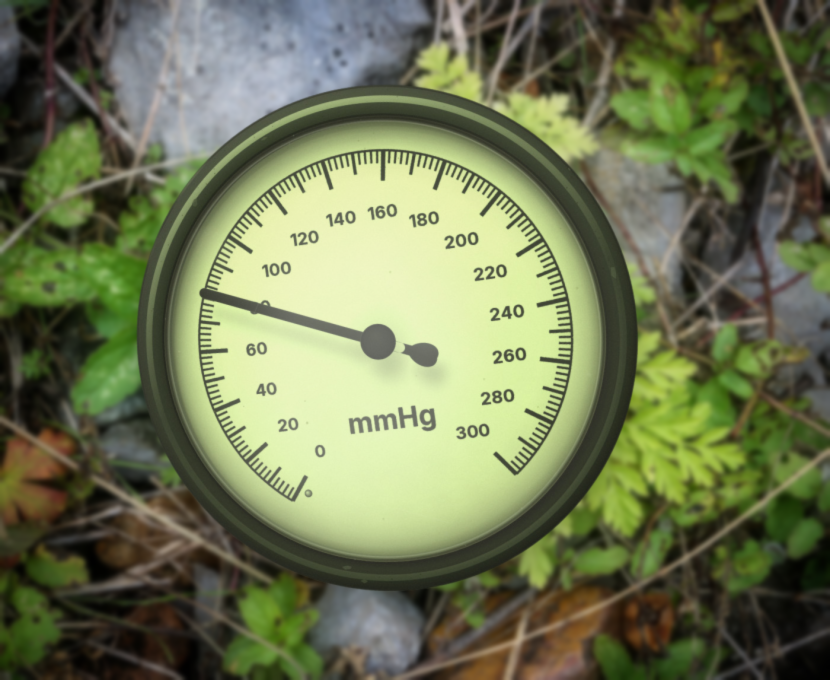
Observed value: 80; mmHg
